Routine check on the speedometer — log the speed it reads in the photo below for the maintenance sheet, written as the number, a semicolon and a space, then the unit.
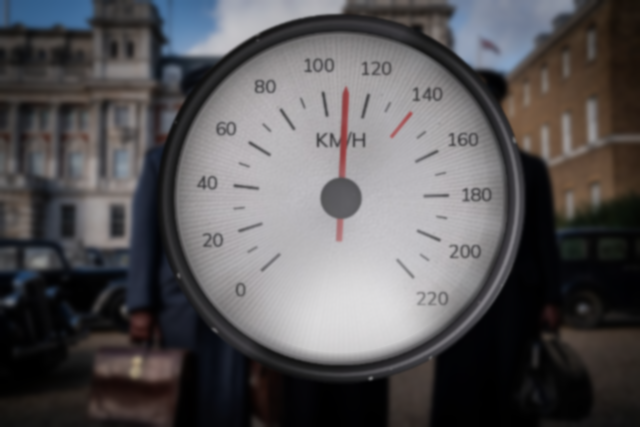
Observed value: 110; km/h
